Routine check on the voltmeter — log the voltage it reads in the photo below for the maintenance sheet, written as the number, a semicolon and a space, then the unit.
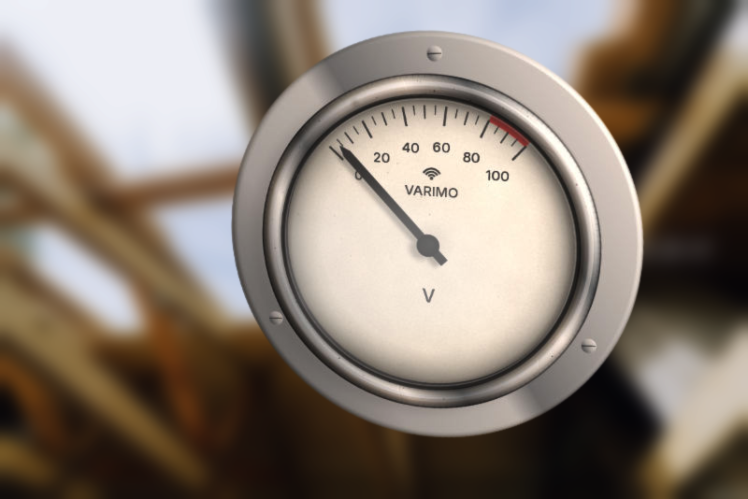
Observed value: 5; V
